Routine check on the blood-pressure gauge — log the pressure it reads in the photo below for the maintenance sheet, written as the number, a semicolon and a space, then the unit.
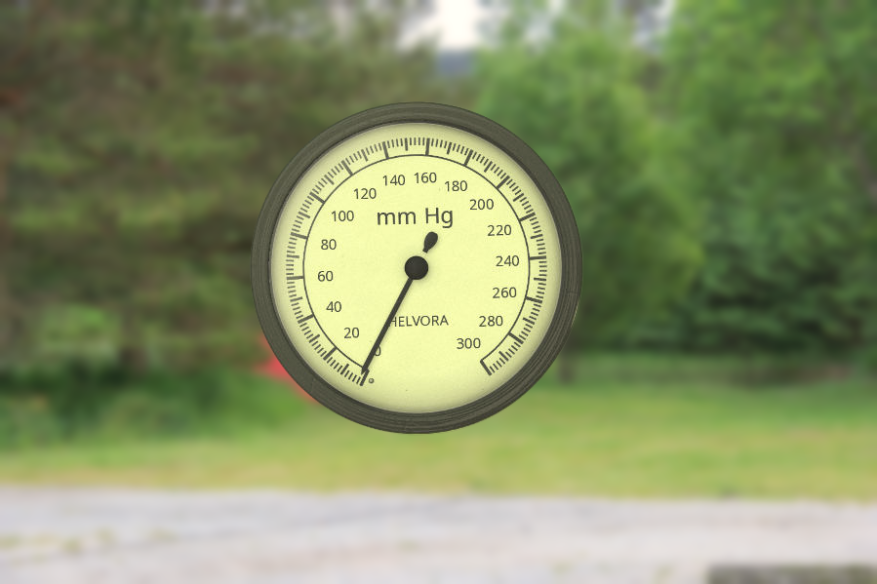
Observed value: 2; mmHg
